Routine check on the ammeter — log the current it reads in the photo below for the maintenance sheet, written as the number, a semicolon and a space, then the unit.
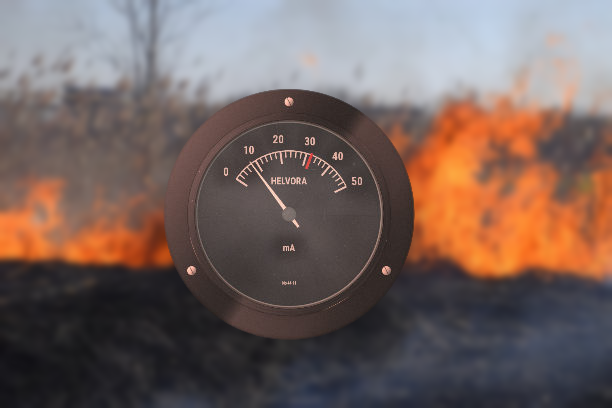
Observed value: 8; mA
